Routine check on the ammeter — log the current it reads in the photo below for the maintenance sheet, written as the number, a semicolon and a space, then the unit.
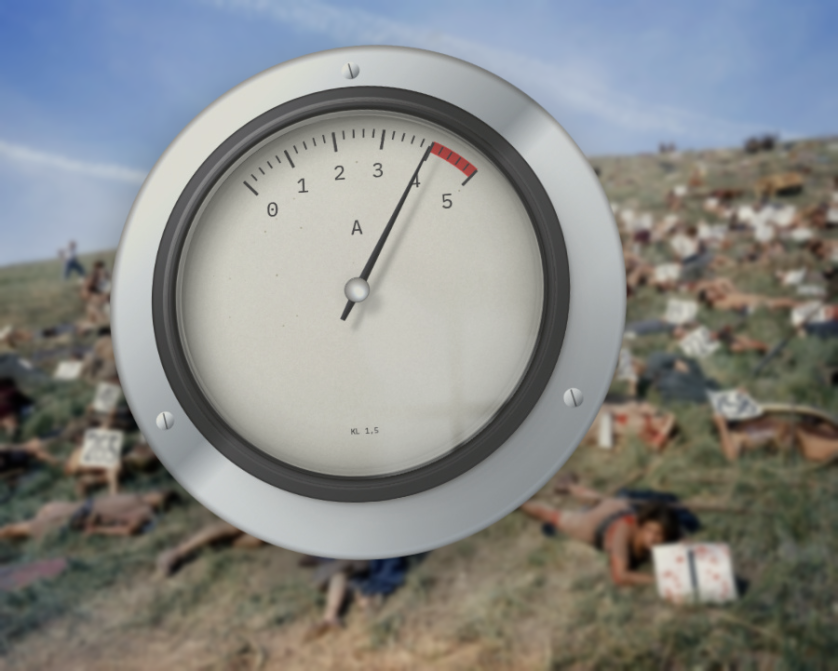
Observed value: 4; A
